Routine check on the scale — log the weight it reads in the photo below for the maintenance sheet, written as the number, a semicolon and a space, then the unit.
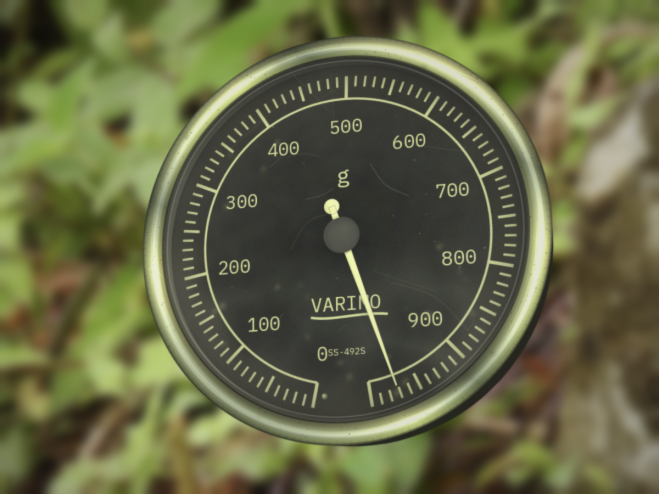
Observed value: 970; g
